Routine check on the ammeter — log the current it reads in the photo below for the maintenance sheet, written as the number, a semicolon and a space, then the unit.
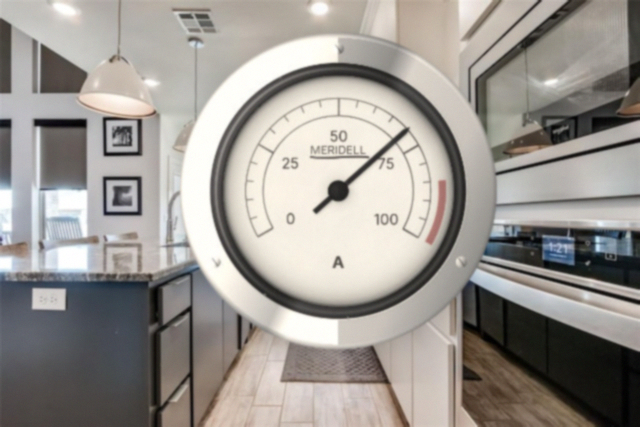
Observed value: 70; A
